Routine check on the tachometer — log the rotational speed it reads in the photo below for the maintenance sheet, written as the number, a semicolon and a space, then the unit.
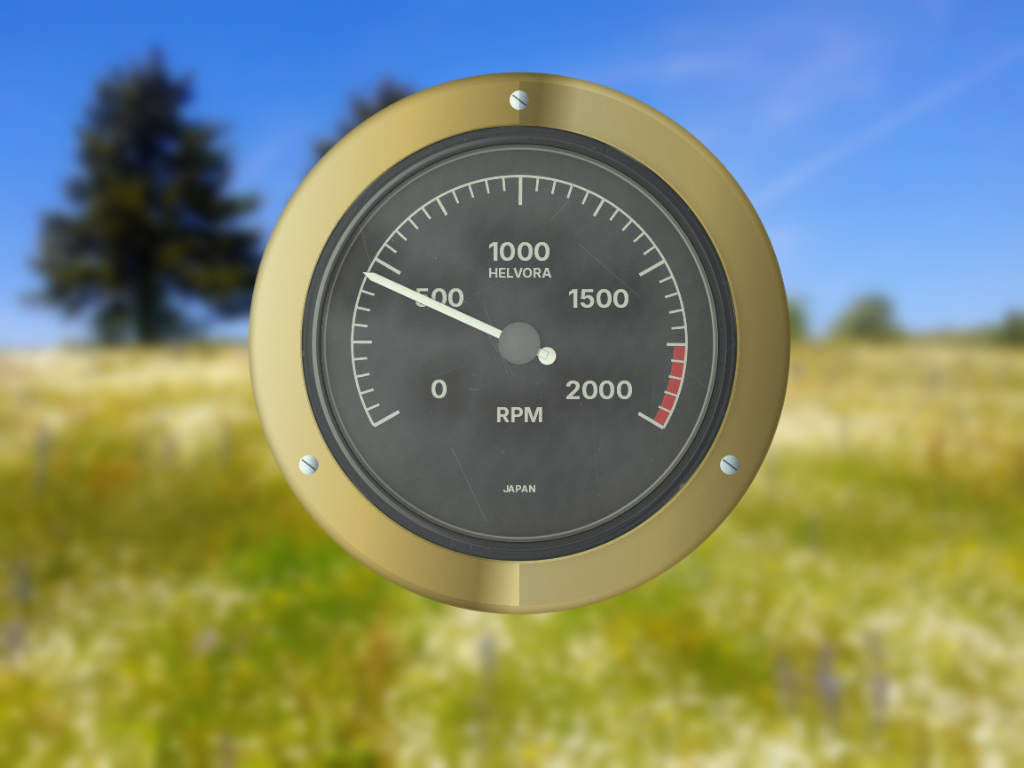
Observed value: 450; rpm
